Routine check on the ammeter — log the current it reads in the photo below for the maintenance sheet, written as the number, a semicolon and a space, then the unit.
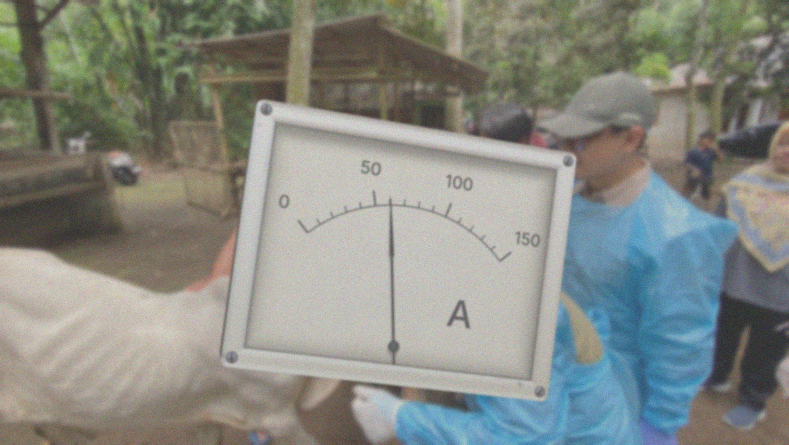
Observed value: 60; A
